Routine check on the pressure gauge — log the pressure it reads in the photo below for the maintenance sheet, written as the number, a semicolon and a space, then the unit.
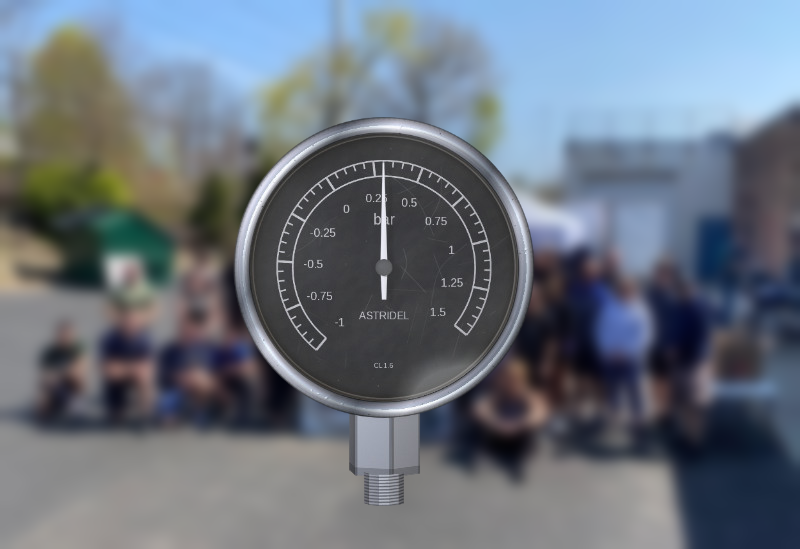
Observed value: 0.3; bar
